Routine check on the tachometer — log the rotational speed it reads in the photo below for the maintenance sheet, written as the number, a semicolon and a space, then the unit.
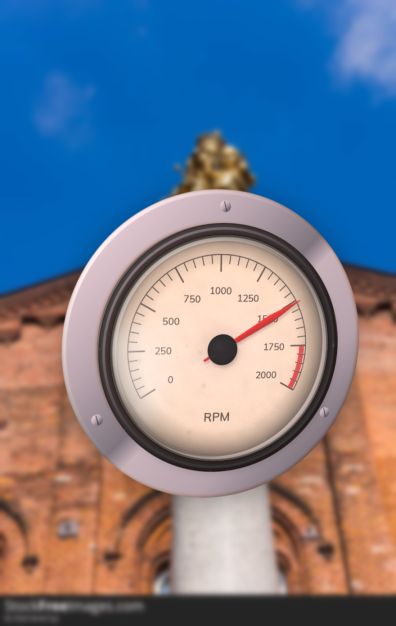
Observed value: 1500; rpm
